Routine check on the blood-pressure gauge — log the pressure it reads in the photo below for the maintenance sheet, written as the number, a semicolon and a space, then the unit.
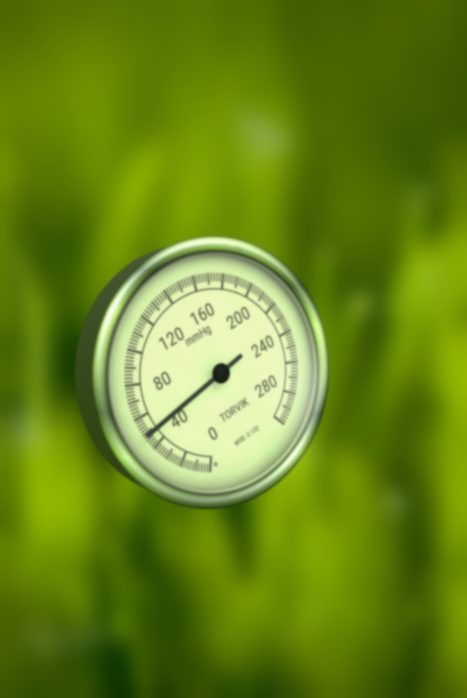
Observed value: 50; mmHg
